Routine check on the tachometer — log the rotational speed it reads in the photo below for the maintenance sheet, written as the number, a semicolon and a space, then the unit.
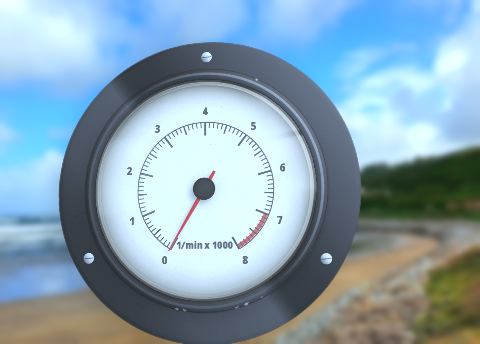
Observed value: 0; rpm
